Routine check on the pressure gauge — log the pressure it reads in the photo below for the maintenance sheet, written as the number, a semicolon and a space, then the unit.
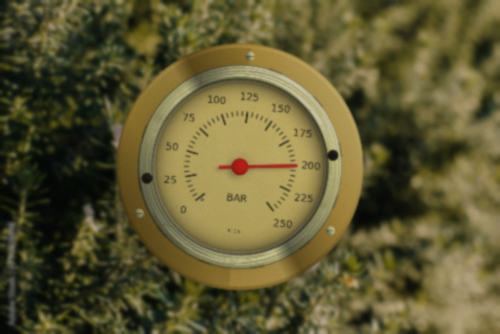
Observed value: 200; bar
